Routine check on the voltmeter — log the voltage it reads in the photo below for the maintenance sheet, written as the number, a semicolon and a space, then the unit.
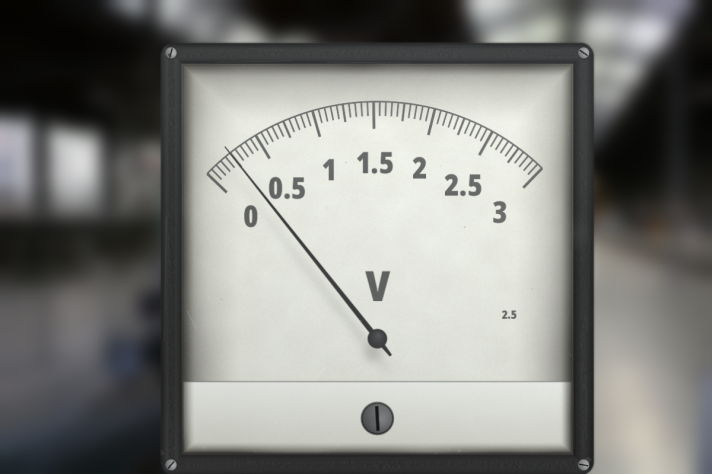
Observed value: 0.25; V
